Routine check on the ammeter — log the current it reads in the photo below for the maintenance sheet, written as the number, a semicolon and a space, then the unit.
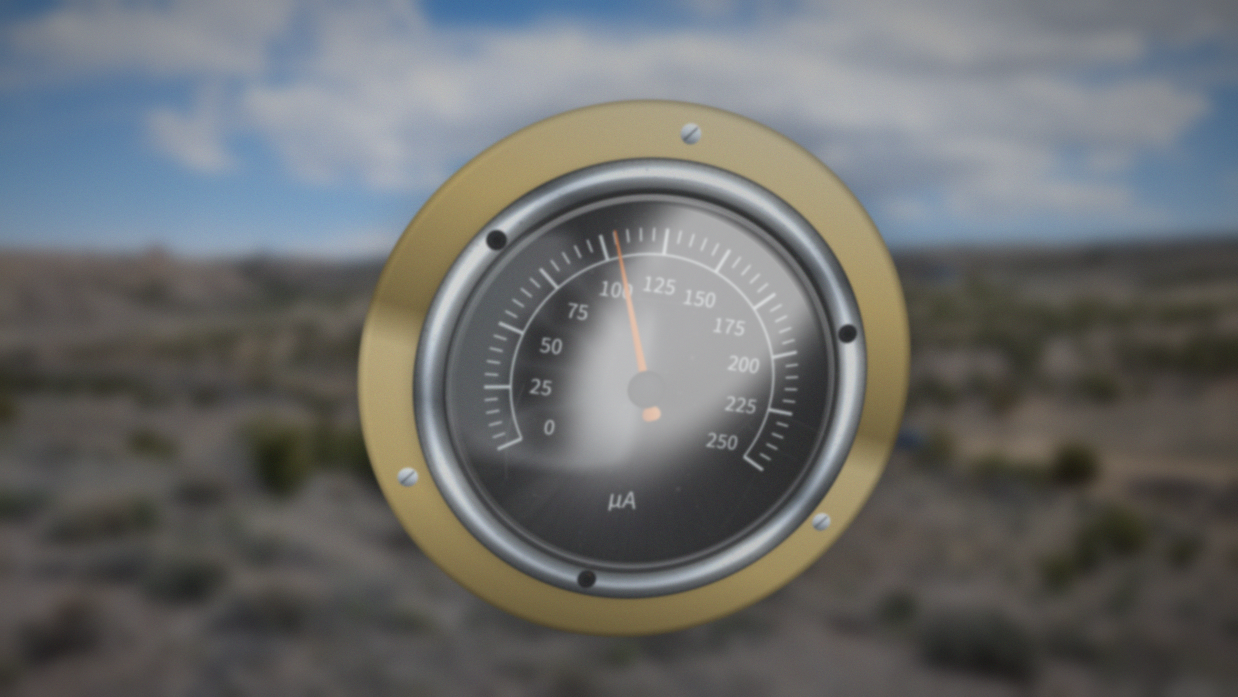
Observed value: 105; µA
